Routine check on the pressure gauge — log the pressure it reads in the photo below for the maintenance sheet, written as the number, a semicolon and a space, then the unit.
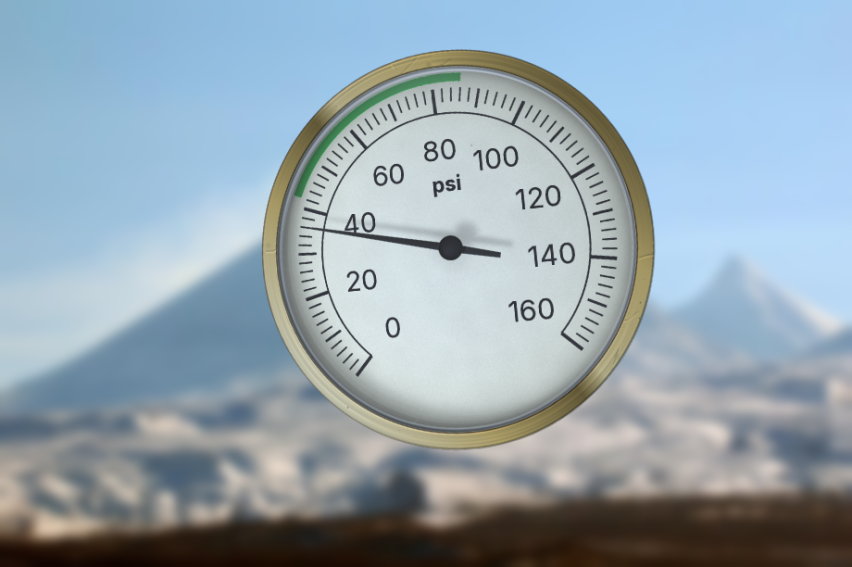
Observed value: 36; psi
